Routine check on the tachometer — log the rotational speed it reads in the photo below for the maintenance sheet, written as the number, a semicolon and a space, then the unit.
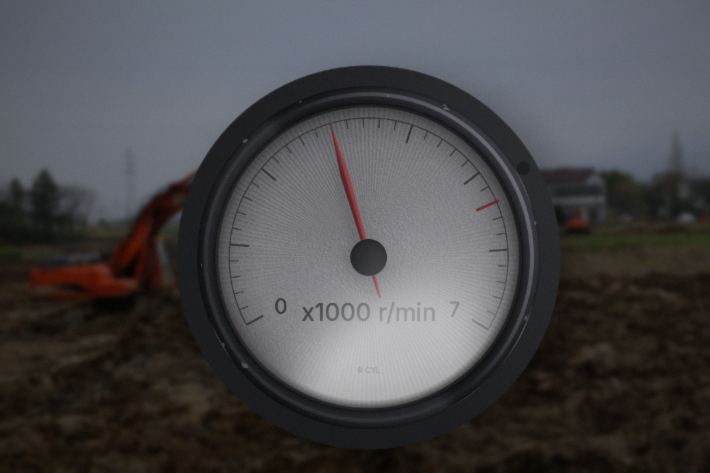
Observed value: 3000; rpm
